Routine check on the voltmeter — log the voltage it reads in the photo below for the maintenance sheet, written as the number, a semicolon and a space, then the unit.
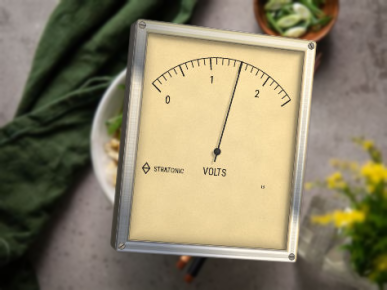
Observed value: 1.5; V
